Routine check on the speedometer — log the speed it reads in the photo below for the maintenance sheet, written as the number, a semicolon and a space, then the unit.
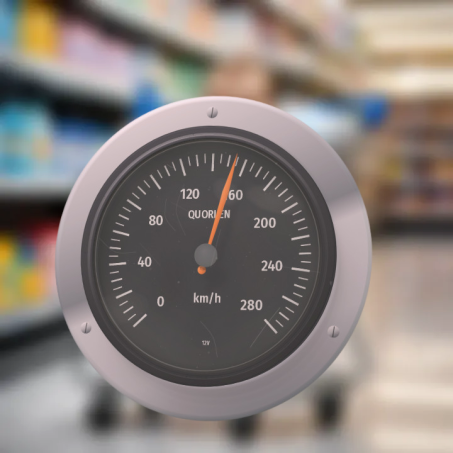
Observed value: 155; km/h
